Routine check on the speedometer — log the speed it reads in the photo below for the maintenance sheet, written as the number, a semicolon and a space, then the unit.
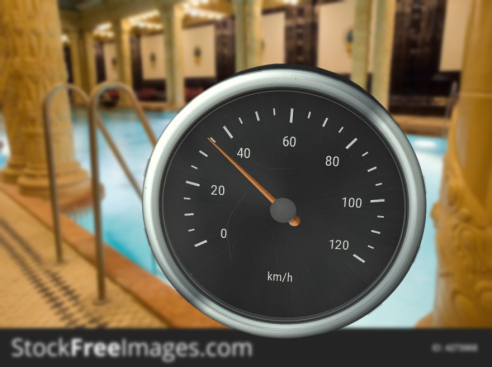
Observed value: 35; km/h
